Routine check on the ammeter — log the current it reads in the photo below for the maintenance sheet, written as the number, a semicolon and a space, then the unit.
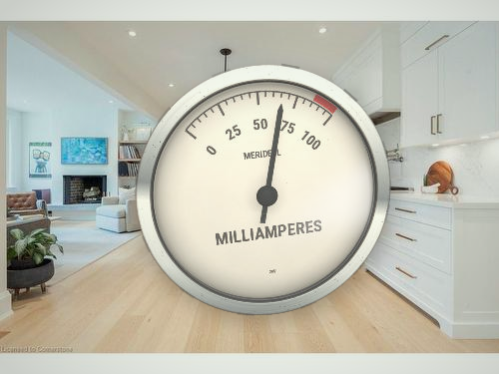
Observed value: 65; mA
